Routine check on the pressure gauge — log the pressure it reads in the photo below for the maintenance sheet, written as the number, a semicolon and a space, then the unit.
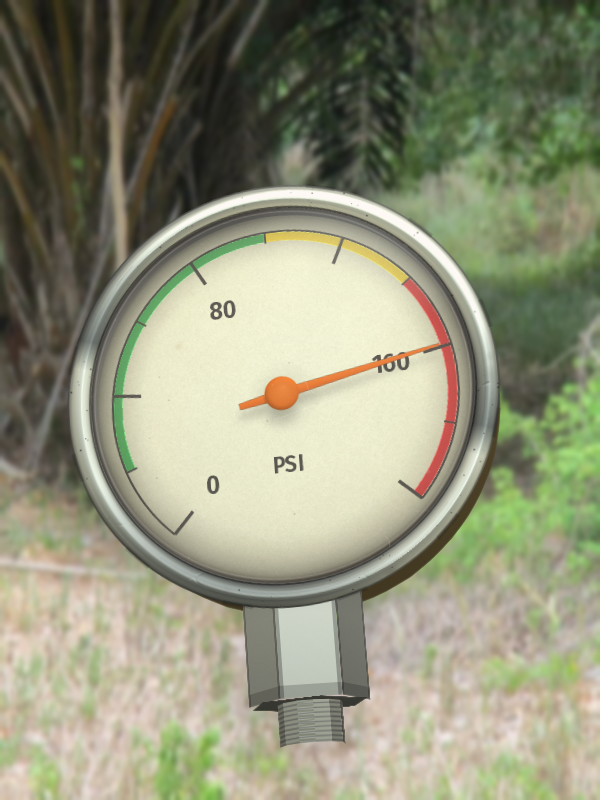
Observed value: 160; psi
